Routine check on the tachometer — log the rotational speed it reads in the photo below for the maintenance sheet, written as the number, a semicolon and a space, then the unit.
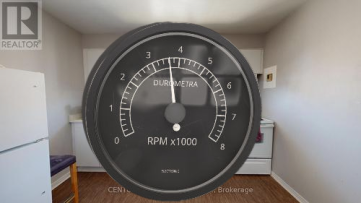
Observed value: 3600; rpm
